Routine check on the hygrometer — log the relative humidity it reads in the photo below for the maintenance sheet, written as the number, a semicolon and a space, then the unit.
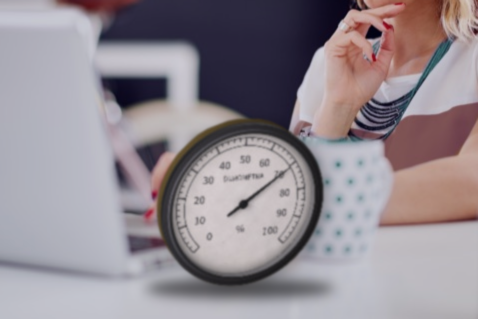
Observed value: 70; %
